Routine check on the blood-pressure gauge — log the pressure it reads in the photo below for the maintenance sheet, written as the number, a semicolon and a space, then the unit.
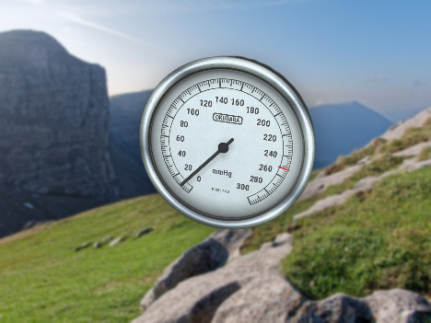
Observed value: 10; mmHg
